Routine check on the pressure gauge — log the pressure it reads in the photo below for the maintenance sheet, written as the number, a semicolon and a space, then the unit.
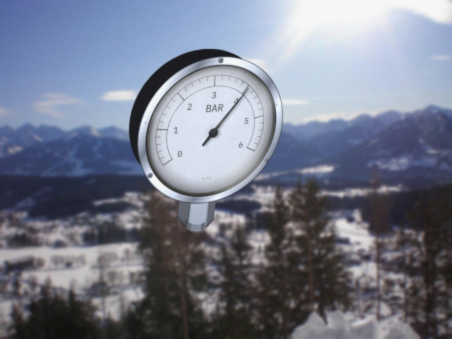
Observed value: 4; bar
